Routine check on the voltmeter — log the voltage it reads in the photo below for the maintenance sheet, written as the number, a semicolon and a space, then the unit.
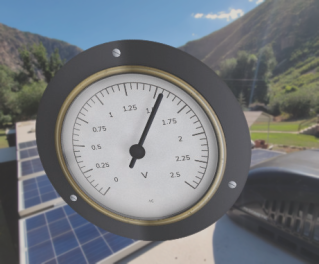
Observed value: 1.55; V
